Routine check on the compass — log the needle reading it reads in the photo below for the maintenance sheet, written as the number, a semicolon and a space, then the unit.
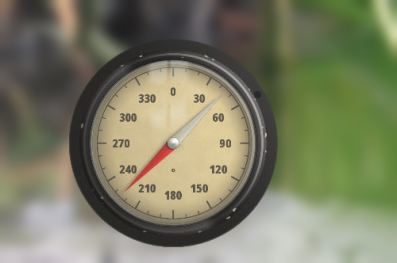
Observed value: 225; °
